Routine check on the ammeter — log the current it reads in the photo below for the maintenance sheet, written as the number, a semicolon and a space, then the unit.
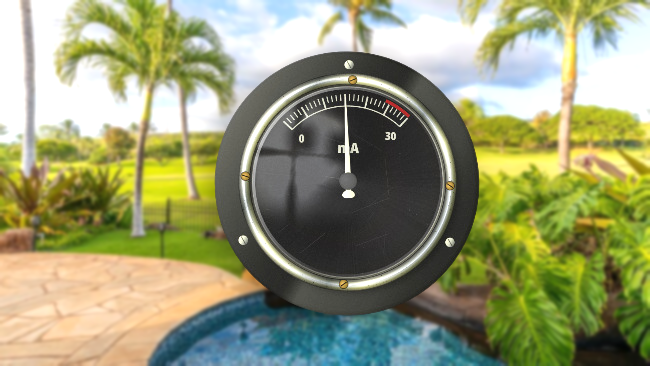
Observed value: 15; mA
